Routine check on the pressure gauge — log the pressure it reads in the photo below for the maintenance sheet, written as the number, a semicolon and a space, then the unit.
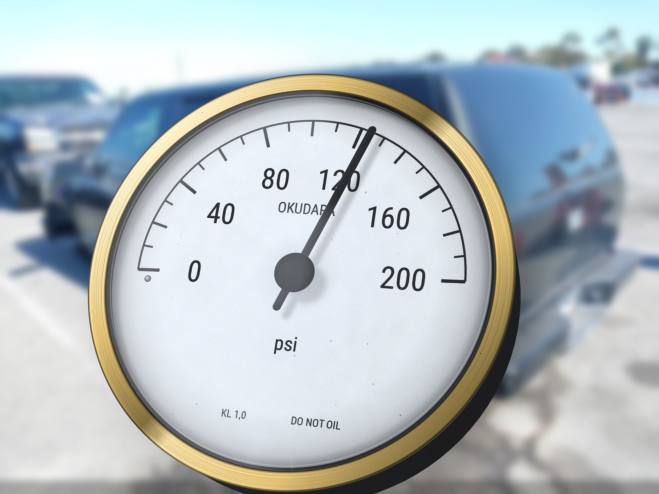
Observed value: 125; psi
